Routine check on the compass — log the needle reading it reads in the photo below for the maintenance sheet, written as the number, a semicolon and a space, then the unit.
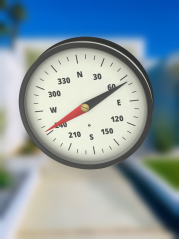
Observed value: 245; °
